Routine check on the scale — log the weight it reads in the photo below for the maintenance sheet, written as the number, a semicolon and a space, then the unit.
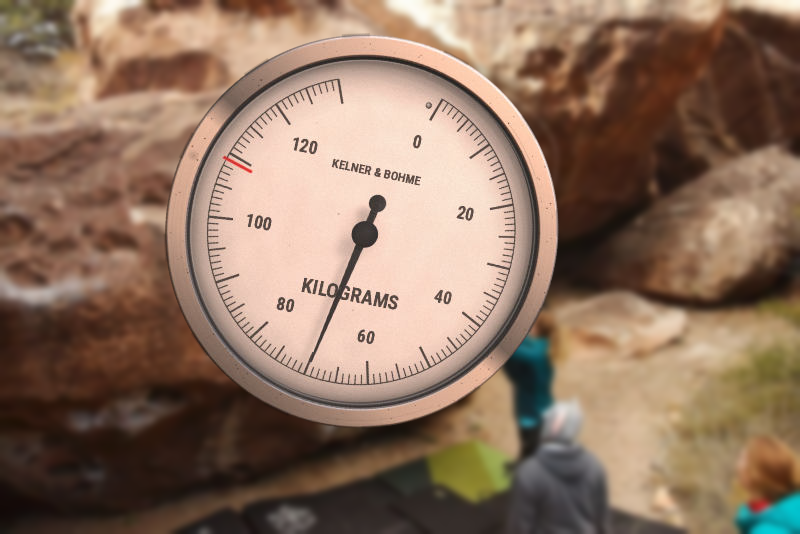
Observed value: 70; kg
